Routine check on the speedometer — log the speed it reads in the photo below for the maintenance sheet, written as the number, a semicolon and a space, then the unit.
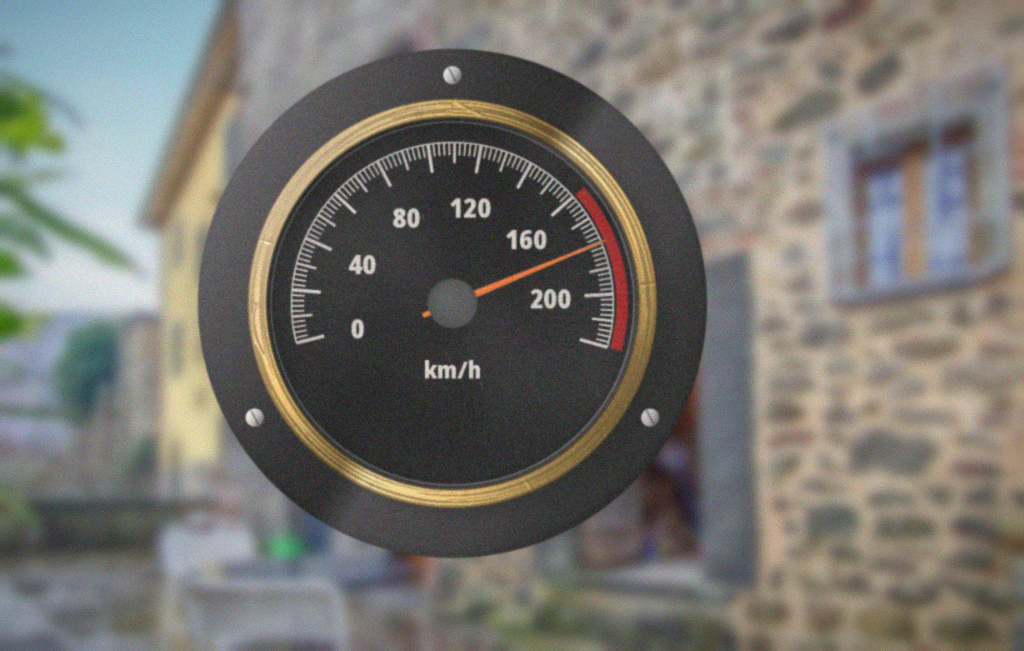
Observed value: 180; km/h
